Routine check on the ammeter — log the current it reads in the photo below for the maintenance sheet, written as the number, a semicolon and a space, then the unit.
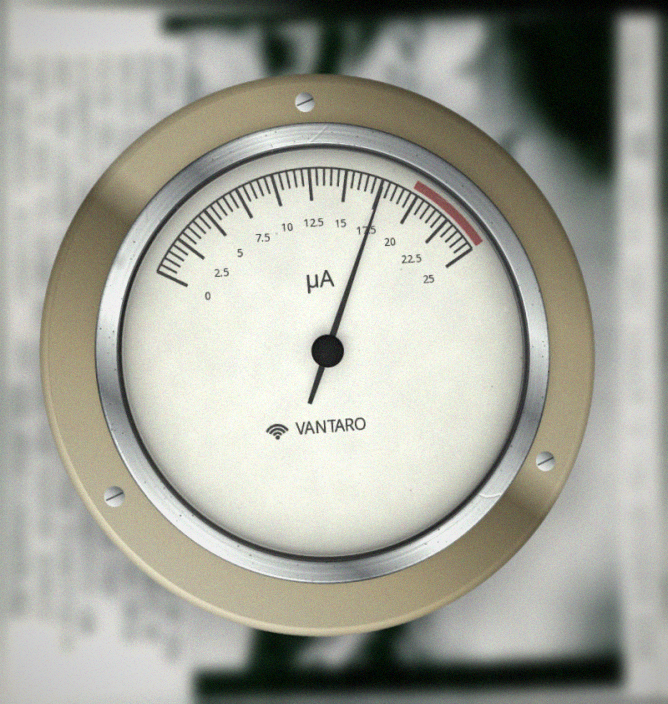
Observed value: 17.5; µA
